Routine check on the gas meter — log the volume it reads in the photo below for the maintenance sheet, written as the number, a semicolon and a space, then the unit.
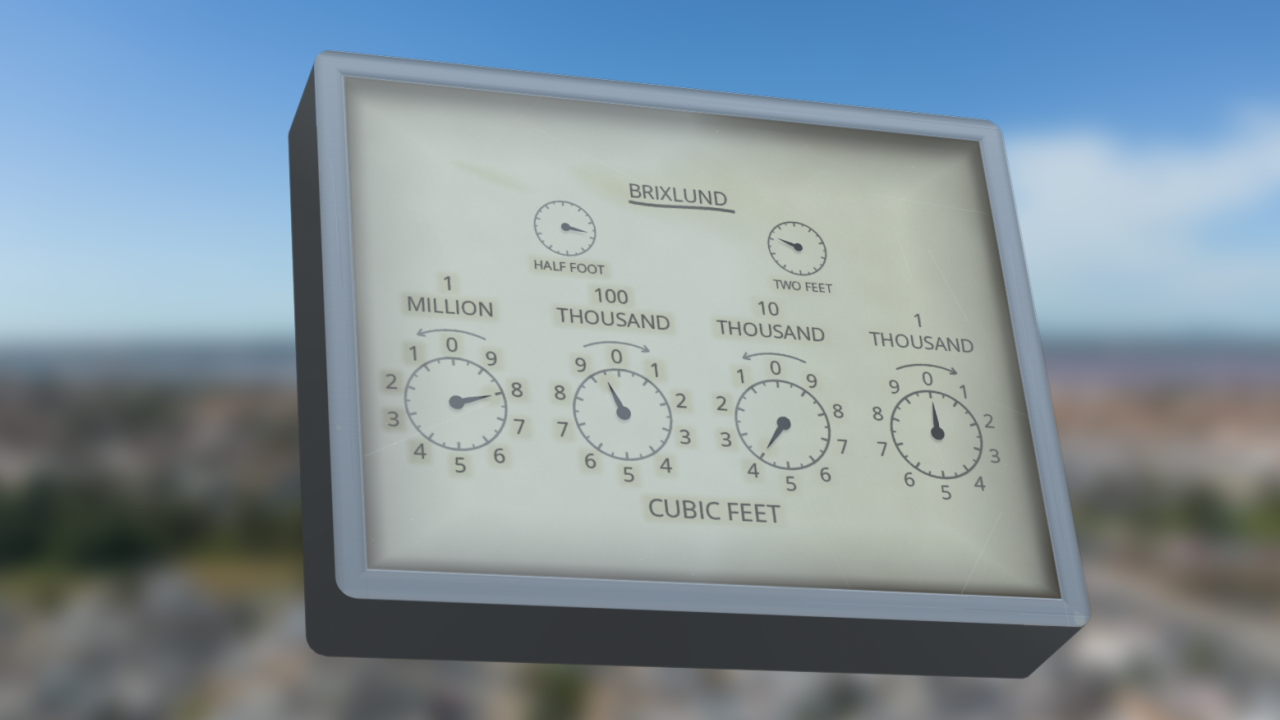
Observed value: 794000; ft³
